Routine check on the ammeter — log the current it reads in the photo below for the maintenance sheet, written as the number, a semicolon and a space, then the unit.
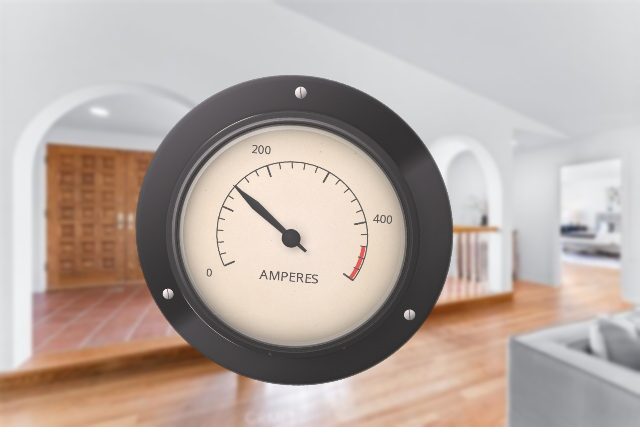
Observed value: 140; A
